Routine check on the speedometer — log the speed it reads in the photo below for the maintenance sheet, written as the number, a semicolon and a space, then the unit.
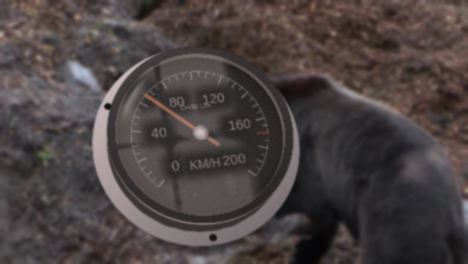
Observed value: 65; km/h
